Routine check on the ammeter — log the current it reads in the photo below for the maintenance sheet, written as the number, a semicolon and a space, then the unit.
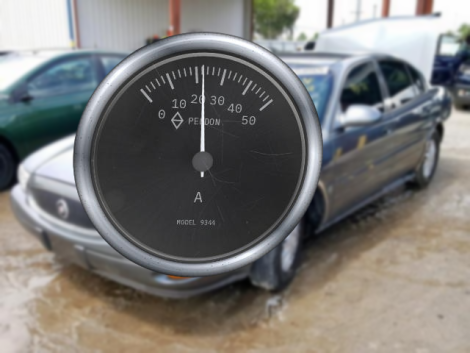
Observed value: 22; A
